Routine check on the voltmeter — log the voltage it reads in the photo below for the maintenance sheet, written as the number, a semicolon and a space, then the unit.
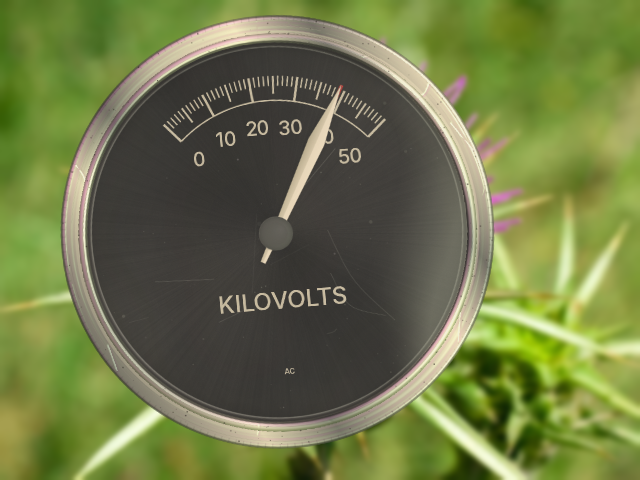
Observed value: 39; kV
